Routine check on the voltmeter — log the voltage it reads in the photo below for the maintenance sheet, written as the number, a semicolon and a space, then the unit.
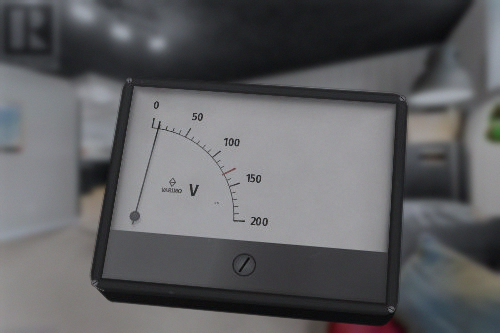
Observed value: 10; V
